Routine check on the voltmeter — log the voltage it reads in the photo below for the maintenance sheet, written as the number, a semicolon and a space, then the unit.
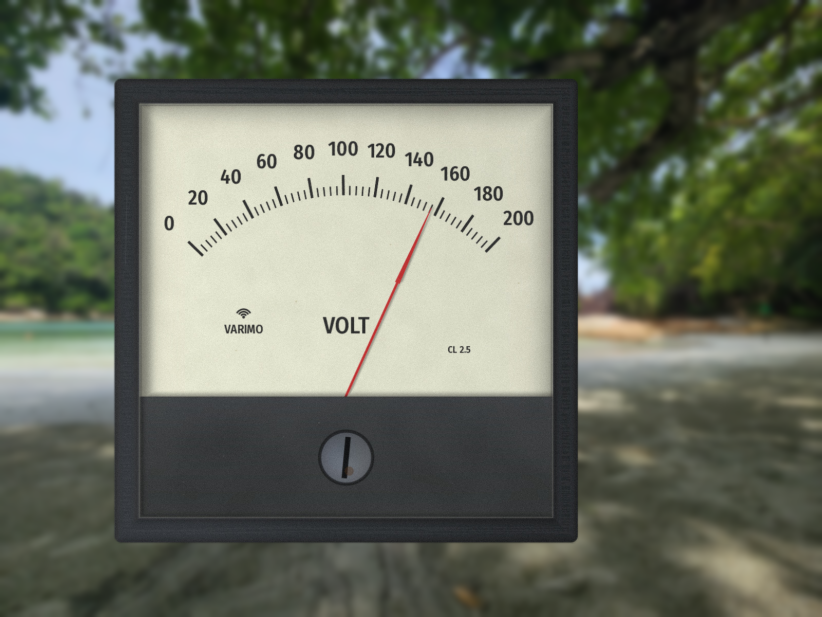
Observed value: 156; V
